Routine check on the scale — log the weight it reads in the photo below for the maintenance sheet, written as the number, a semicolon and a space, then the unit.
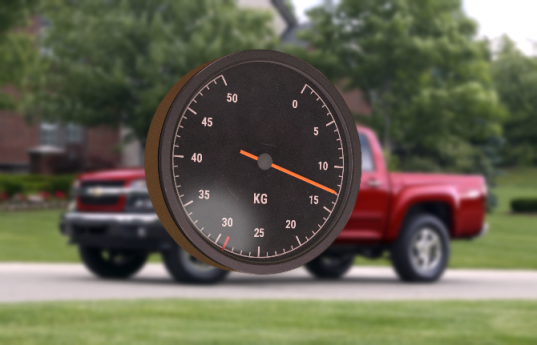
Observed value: 13; kg
